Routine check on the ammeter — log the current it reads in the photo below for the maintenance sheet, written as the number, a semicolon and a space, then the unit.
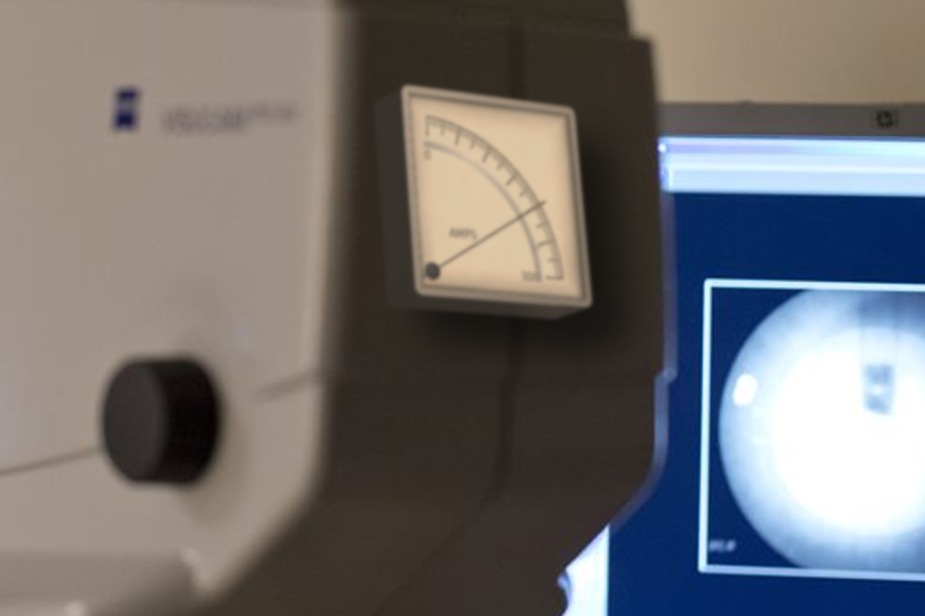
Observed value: 200; A
